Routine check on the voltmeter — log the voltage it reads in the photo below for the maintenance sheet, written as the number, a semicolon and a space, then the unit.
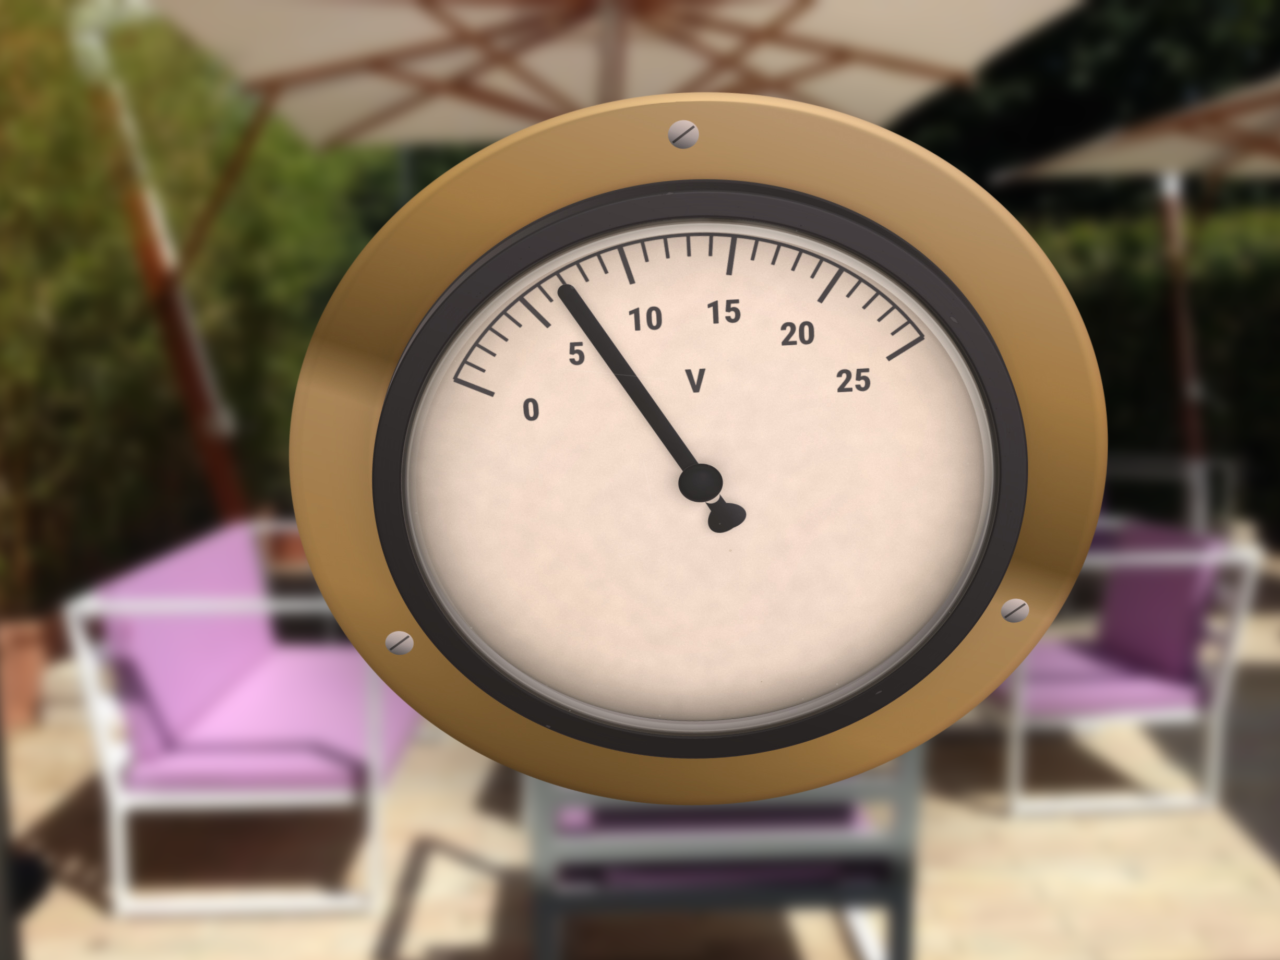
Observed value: 7; V
